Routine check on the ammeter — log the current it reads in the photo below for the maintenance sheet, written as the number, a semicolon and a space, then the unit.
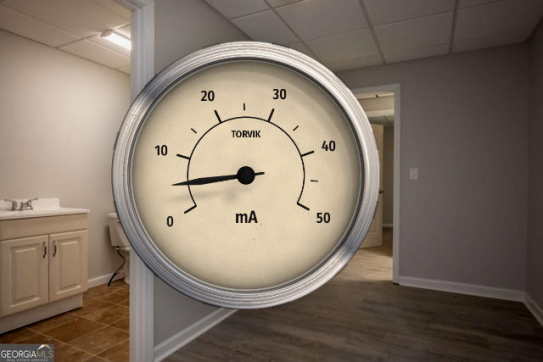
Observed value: 5; mA
